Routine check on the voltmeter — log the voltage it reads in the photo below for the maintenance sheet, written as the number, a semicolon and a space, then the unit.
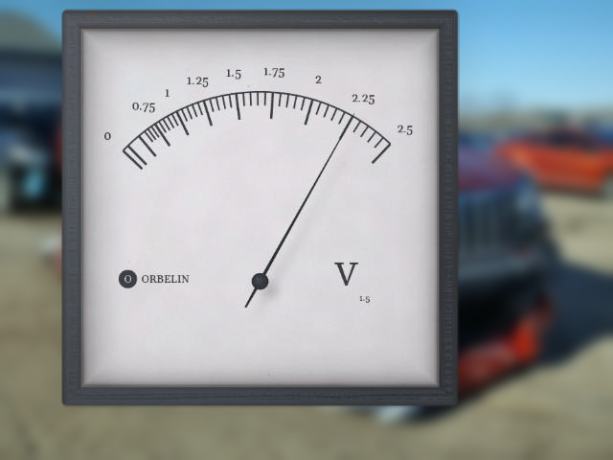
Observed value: 2.25; V
